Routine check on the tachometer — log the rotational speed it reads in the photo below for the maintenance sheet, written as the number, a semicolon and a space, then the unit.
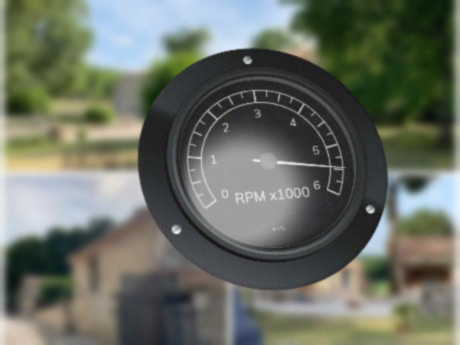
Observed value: 5500; rpm
